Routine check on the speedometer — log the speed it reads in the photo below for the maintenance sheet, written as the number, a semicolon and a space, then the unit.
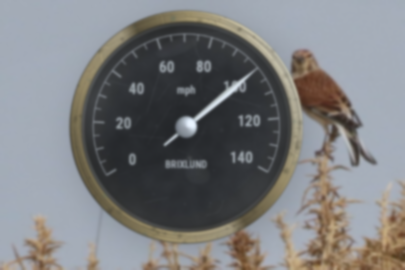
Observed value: 100; mph
